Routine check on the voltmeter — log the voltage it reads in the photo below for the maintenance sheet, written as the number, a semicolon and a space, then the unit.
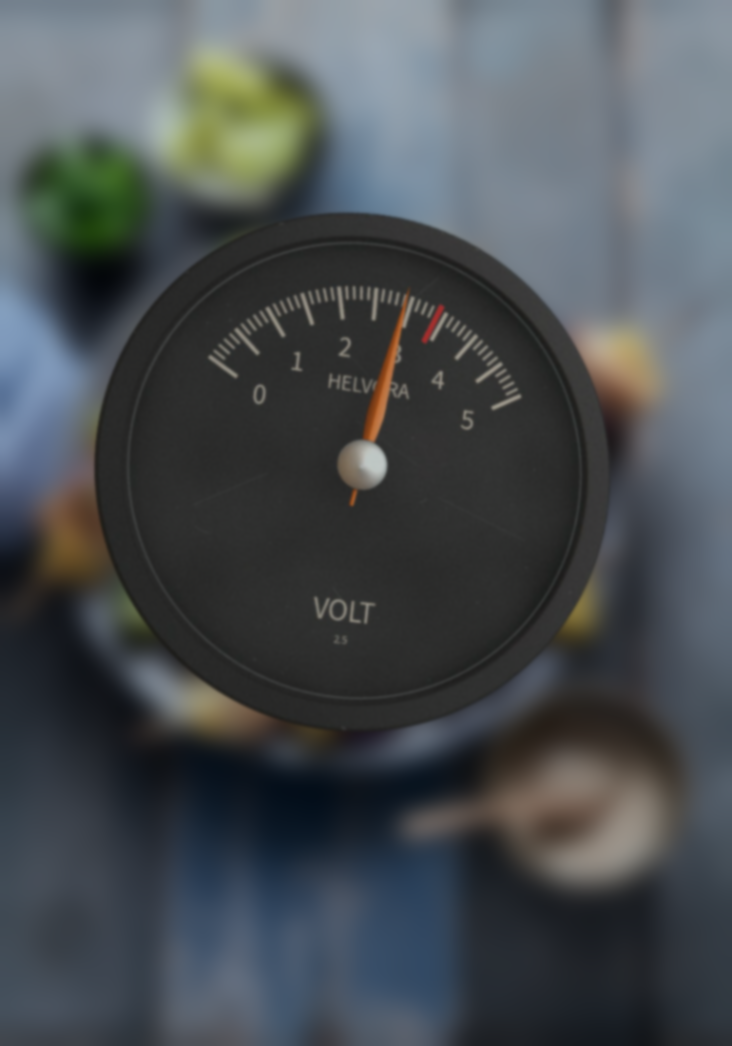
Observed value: 2.9; V
